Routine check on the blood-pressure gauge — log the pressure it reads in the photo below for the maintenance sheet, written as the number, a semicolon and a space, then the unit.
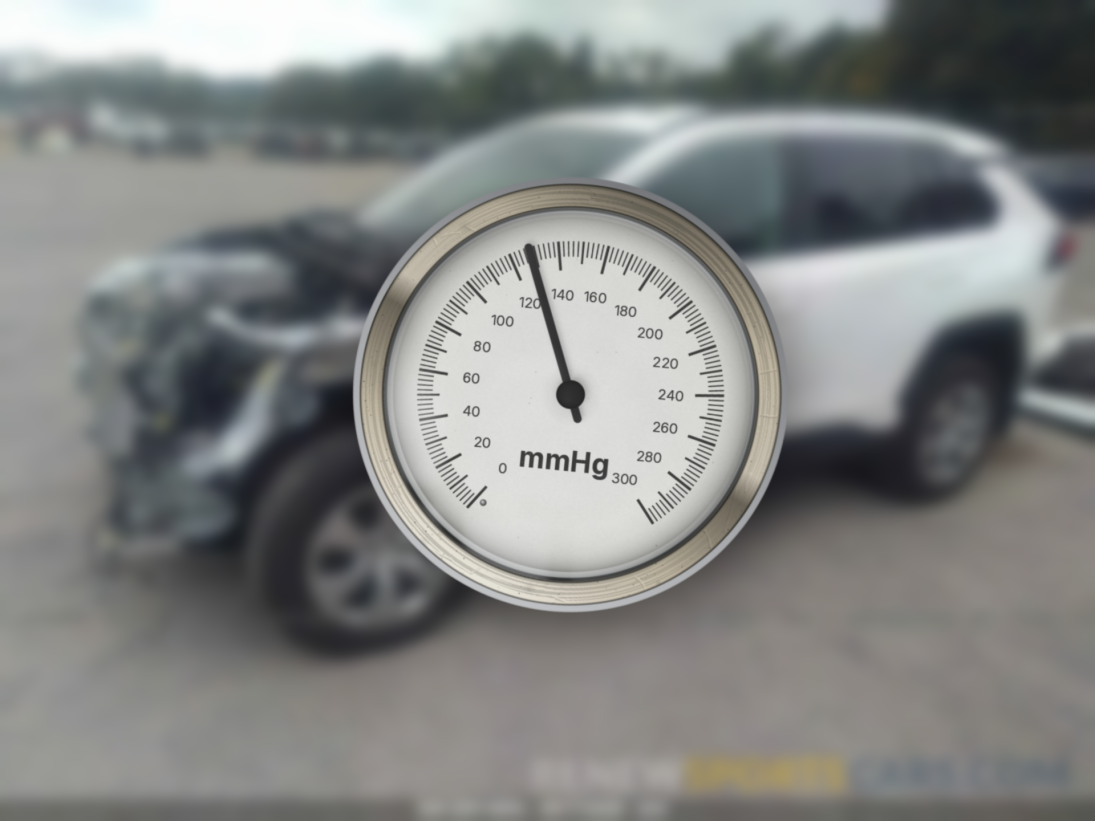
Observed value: 128; mmHg
